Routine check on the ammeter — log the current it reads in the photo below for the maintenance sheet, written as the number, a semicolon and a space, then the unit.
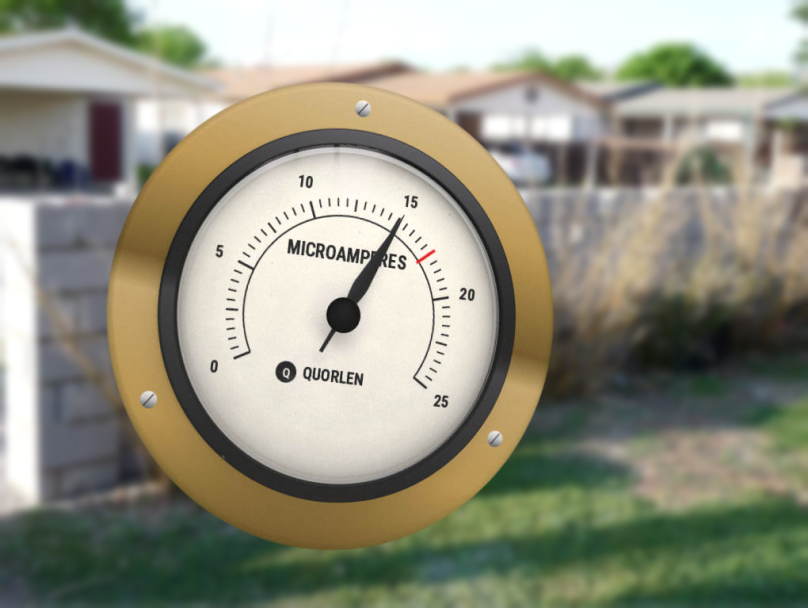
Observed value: 15; µA
